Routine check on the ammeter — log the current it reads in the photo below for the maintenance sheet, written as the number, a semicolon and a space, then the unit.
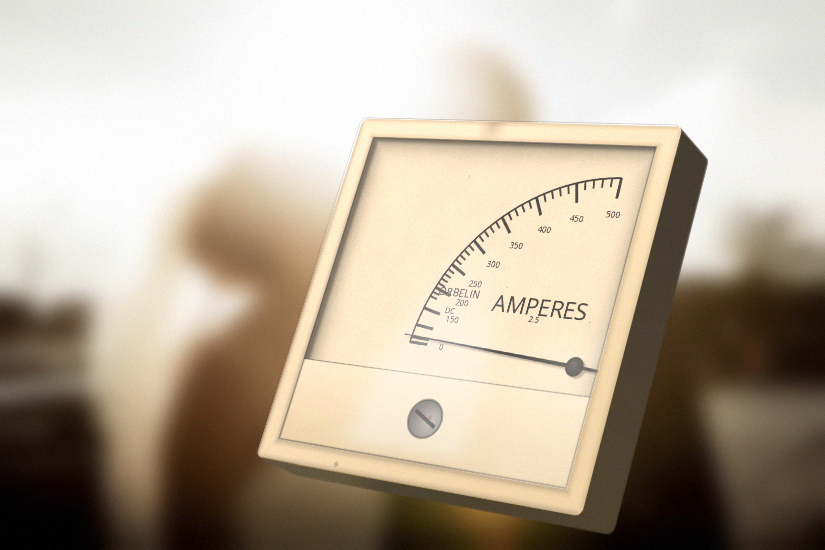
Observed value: 50; A
